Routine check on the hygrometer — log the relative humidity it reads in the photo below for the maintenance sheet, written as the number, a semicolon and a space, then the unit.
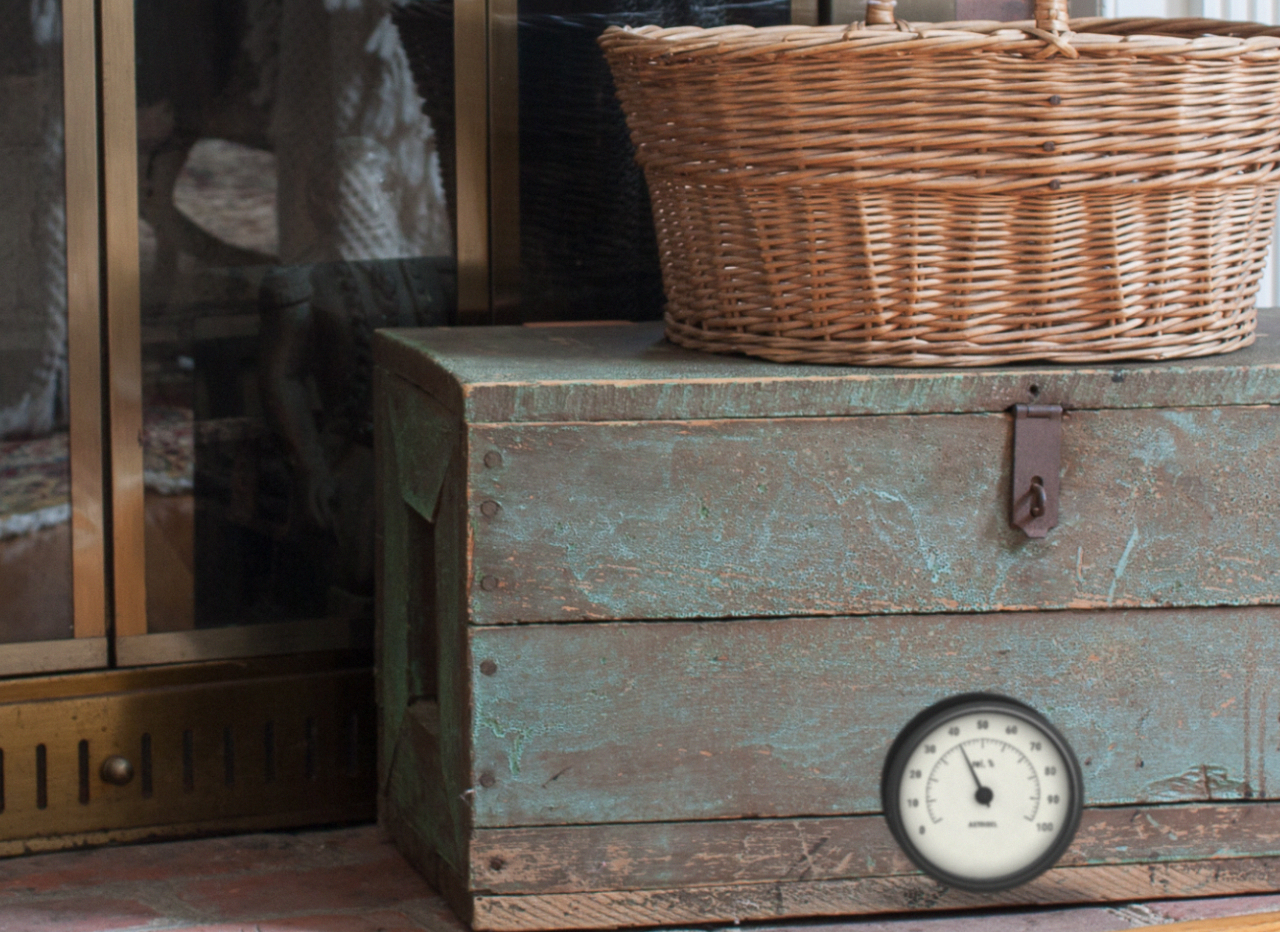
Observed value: 40; %
